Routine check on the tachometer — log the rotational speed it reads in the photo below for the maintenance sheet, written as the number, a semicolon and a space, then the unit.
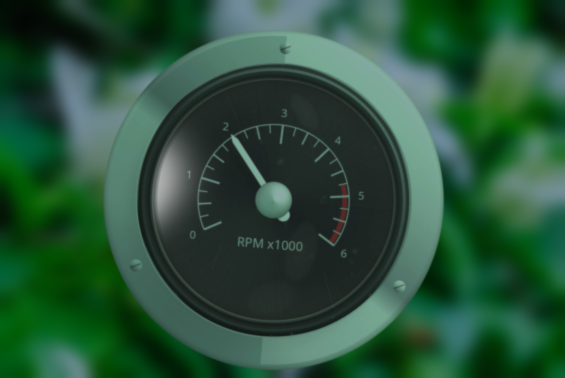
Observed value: 2000; rpm
